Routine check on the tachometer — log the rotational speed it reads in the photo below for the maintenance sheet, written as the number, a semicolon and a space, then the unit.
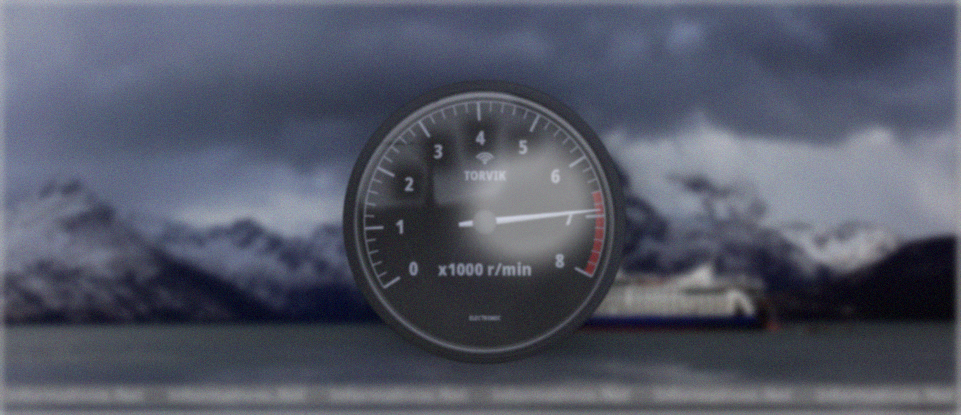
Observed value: 6900; rpm
